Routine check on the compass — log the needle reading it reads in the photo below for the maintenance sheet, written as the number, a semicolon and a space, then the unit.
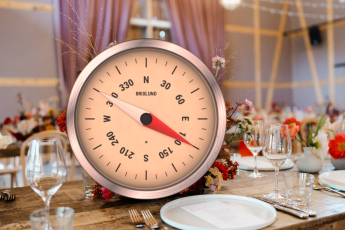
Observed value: 120; °
